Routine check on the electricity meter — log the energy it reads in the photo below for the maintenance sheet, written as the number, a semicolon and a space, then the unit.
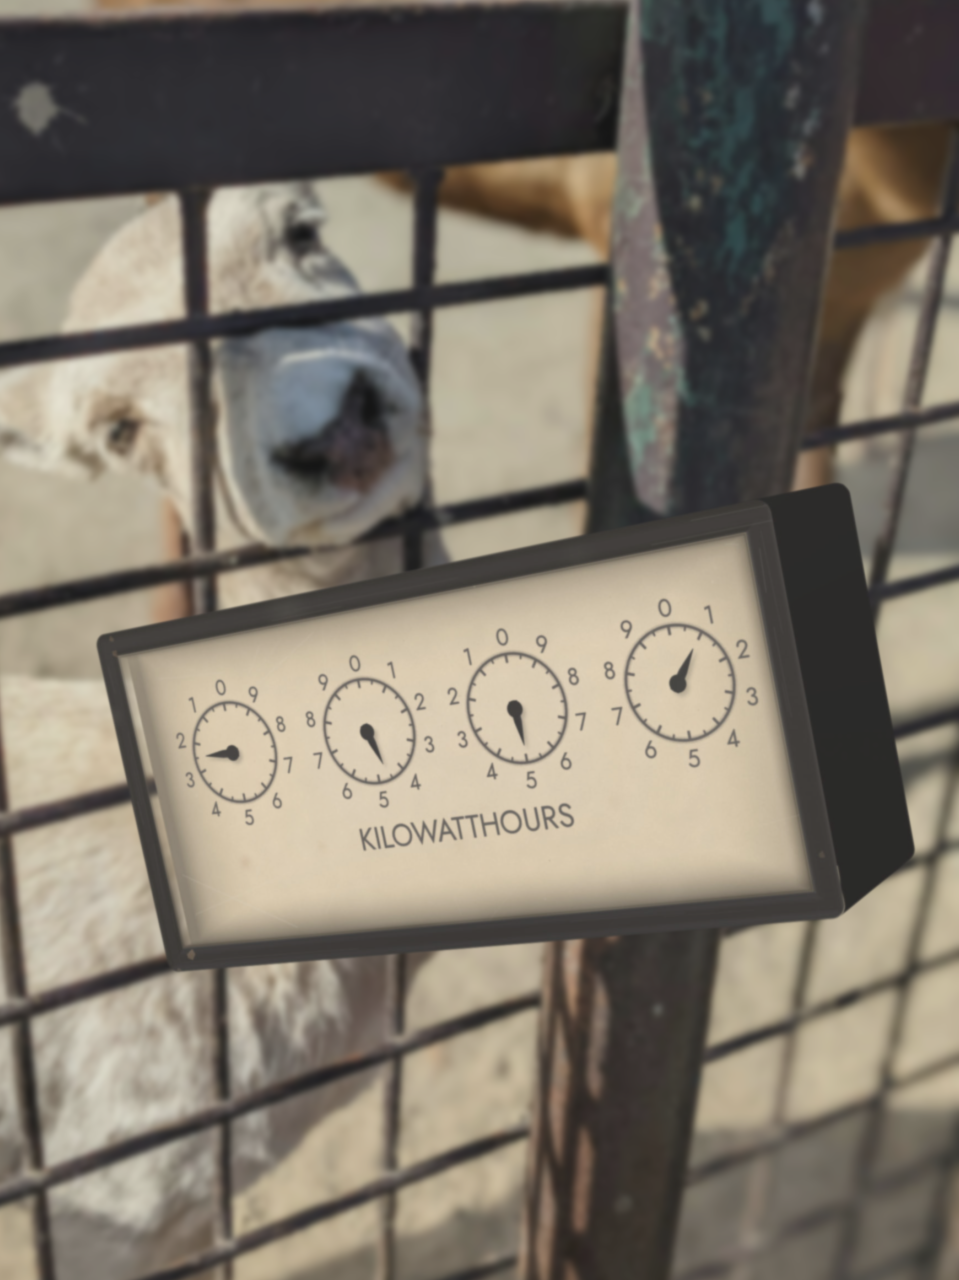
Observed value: 2451; kWh
